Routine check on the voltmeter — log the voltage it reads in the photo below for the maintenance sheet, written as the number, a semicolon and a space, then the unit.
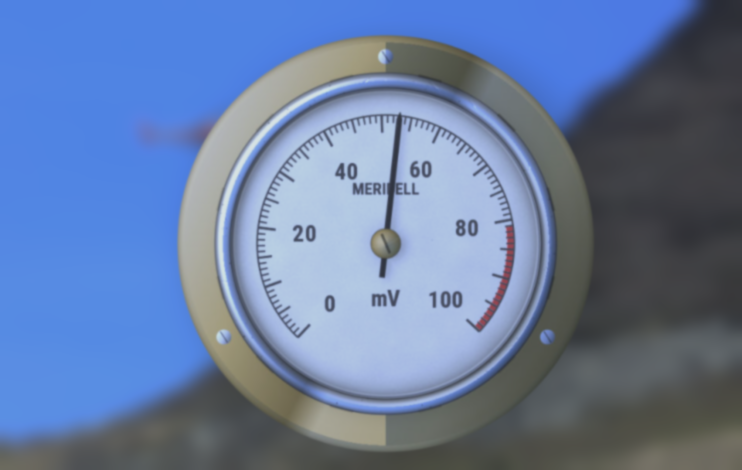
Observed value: 53; mV
